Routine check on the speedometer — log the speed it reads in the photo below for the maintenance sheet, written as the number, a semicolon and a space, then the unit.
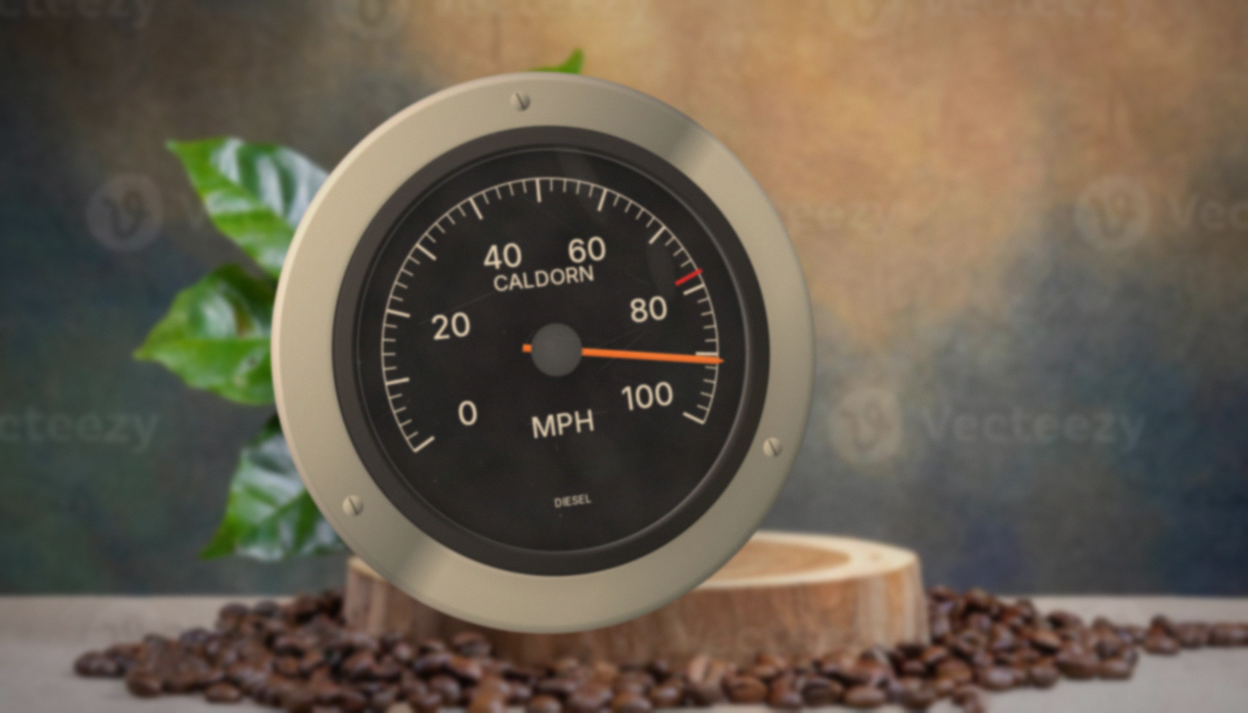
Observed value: 91; mph
